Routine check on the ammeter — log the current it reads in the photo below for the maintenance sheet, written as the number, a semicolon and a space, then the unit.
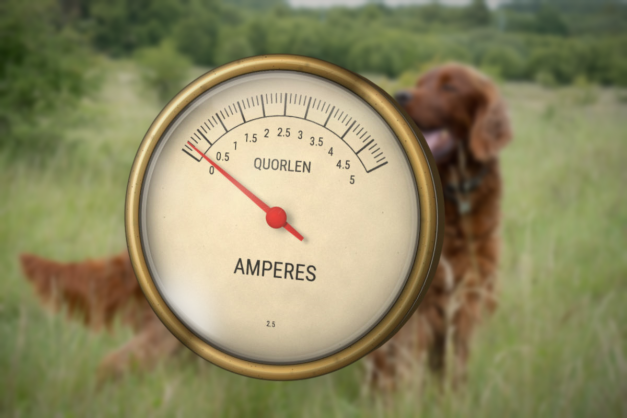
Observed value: 0.2; A
